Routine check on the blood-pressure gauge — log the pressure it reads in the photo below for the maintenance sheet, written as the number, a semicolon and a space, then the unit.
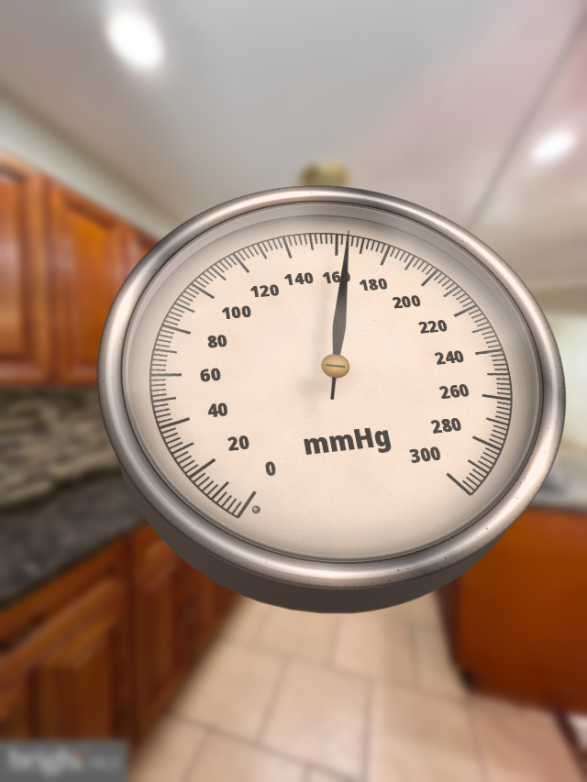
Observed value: 164; mmHg
